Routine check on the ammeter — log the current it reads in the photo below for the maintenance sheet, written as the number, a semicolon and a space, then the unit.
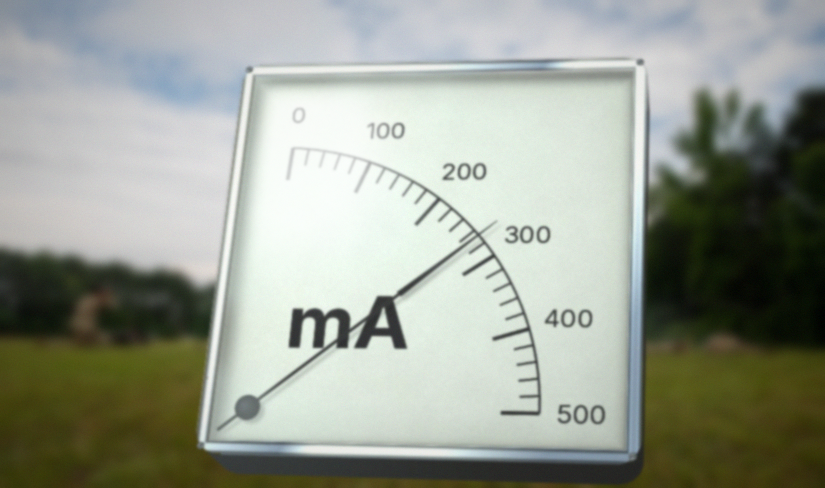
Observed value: 270; mA
